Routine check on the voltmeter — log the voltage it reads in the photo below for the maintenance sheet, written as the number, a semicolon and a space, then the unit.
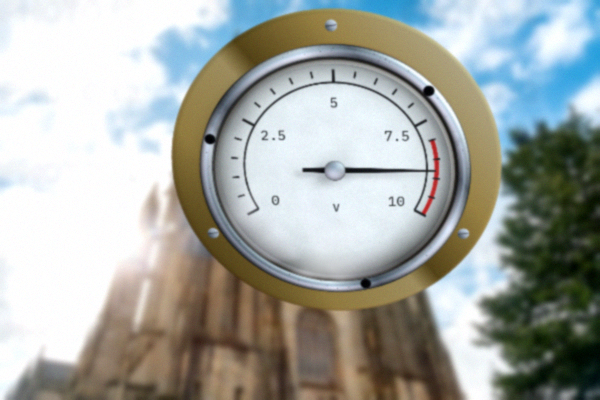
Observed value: 8.75; V
